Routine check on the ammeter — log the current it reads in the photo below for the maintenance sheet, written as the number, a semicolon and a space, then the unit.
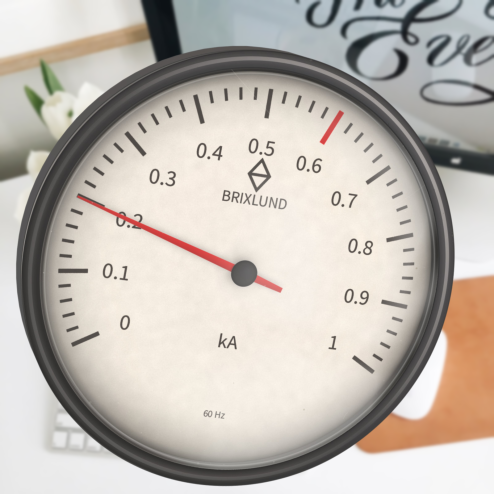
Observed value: 0.2; kA
